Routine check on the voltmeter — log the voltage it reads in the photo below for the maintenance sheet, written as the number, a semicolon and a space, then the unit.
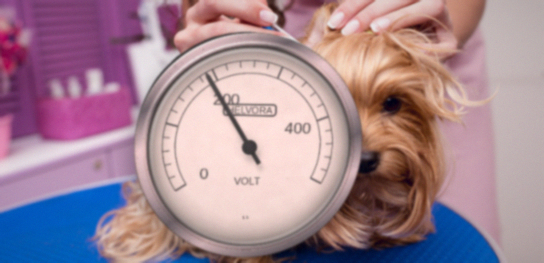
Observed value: 190; V
